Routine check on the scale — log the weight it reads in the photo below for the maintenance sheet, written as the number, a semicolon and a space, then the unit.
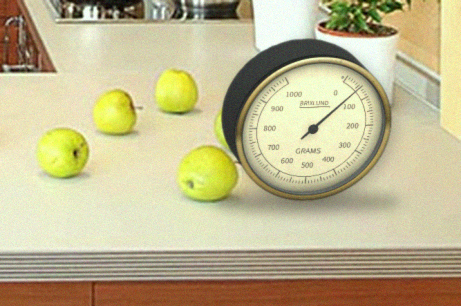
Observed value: 50; g
